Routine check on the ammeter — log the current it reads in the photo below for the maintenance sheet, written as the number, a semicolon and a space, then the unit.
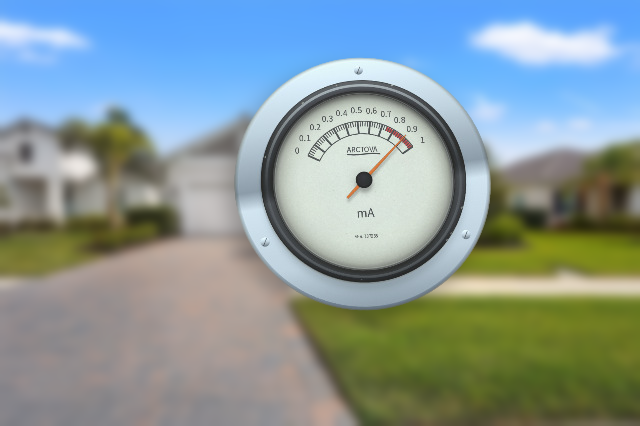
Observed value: 0.9; mA
